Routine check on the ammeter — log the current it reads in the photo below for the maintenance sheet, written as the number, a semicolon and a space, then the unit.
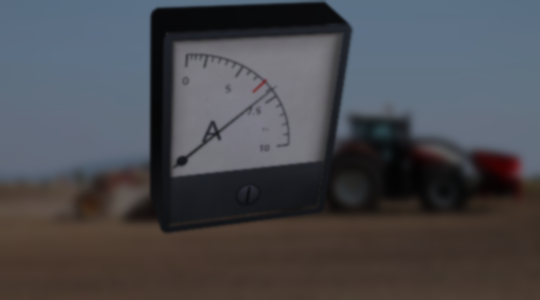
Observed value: 7; A
